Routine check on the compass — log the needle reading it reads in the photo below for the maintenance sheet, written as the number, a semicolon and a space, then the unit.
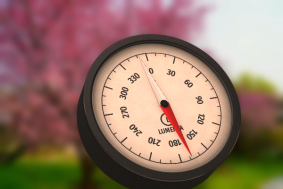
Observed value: 170; °
